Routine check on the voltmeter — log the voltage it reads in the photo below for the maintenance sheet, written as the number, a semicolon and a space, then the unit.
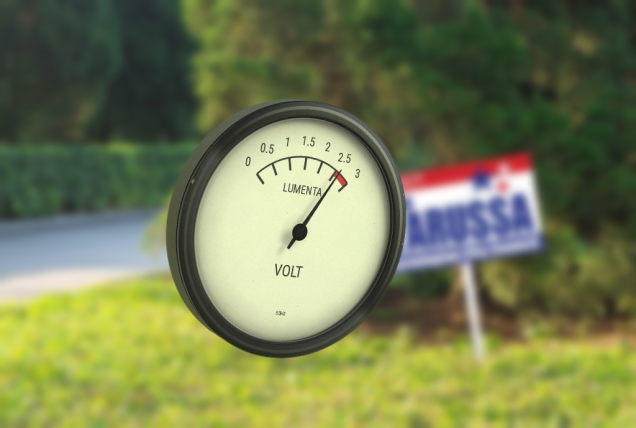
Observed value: 2.5; V
